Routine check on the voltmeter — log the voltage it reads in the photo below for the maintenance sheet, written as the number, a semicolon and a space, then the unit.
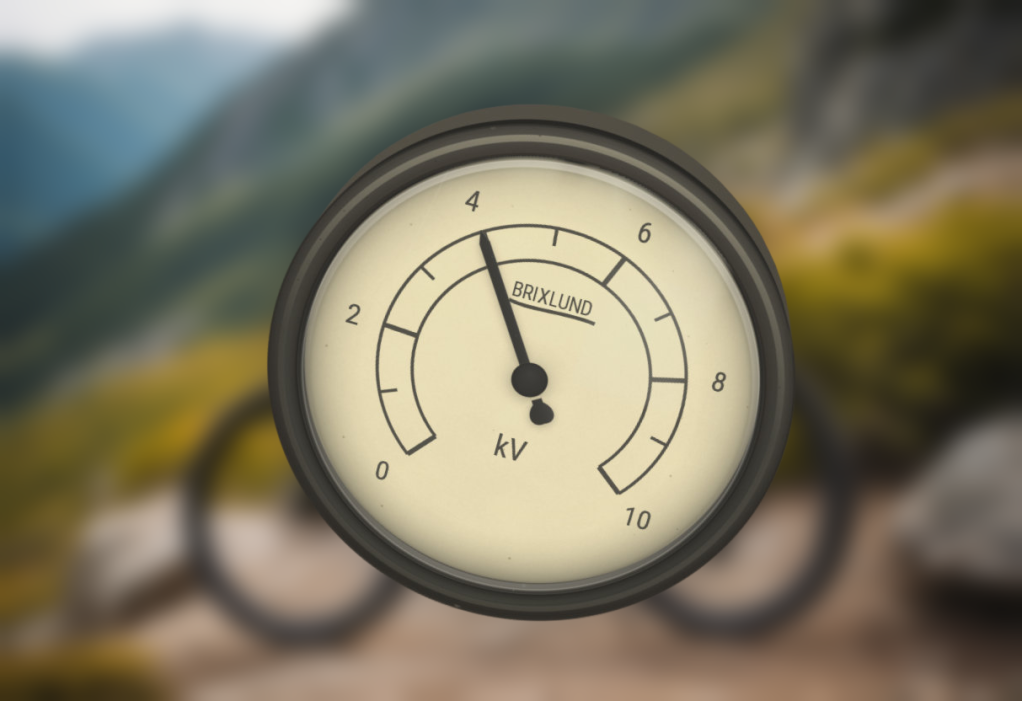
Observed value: 4; kV
